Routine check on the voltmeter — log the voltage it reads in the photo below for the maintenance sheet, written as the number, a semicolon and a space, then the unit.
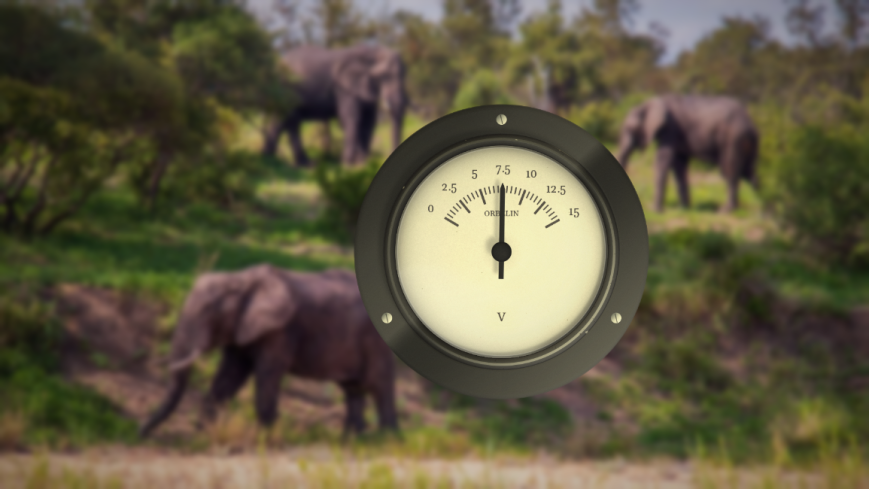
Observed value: 7.5; V
